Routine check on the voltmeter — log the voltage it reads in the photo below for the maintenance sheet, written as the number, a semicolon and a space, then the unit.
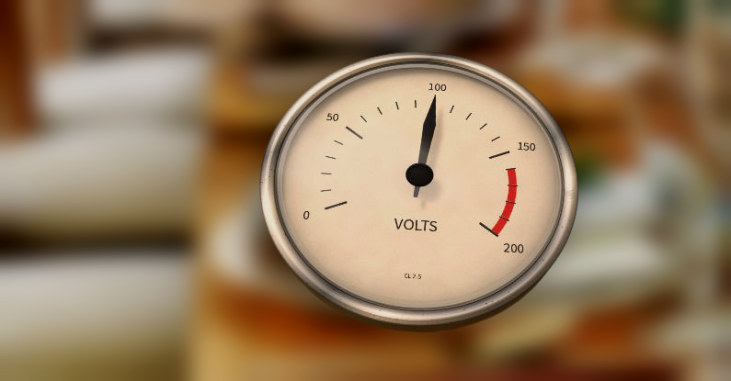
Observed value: 100; V
